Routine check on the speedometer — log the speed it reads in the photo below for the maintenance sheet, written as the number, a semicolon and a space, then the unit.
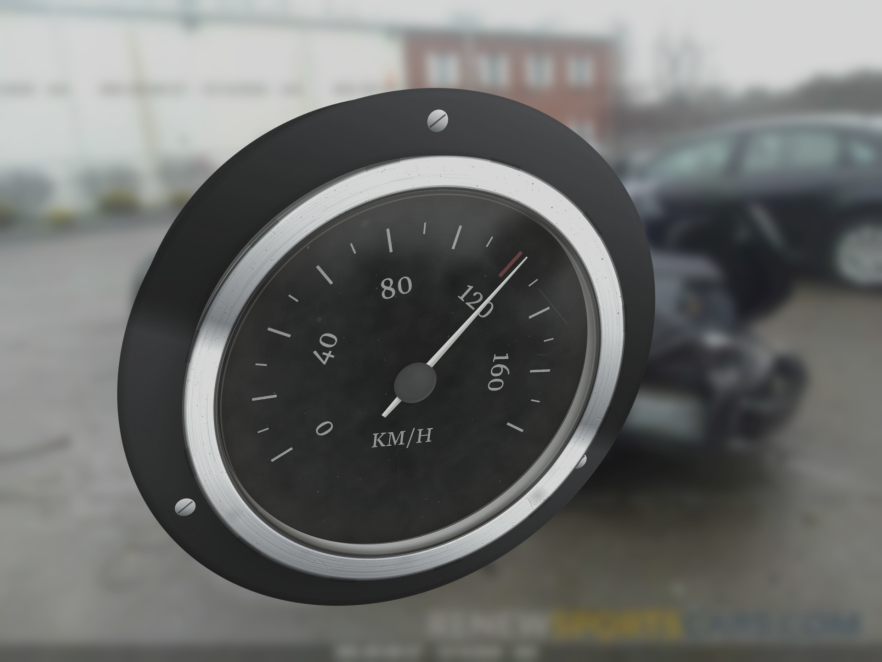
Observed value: 120; km/h
